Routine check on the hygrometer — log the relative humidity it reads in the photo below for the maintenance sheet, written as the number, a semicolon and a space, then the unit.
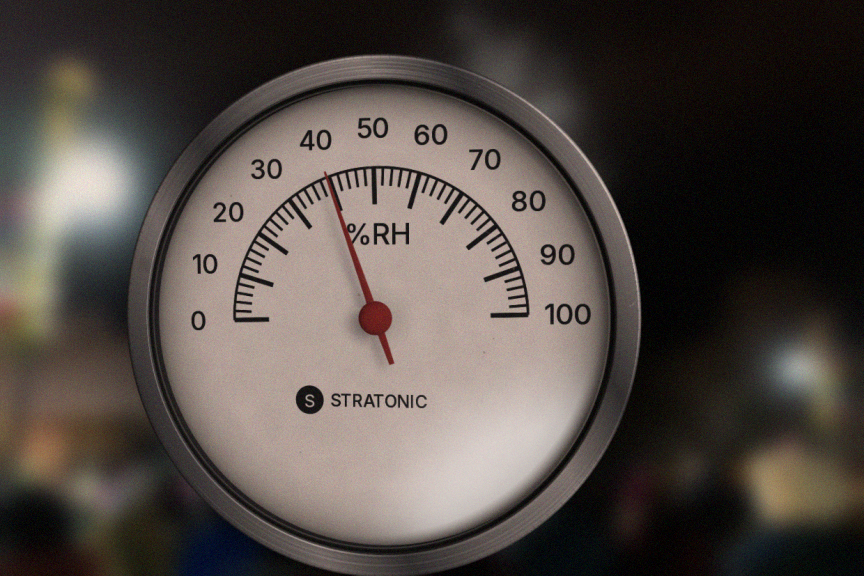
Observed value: 40; %
